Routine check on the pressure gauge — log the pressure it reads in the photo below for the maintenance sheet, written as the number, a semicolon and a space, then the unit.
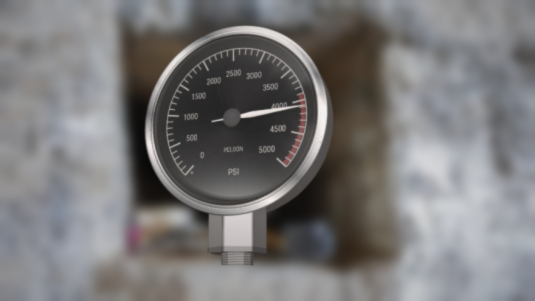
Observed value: 4100; psi
